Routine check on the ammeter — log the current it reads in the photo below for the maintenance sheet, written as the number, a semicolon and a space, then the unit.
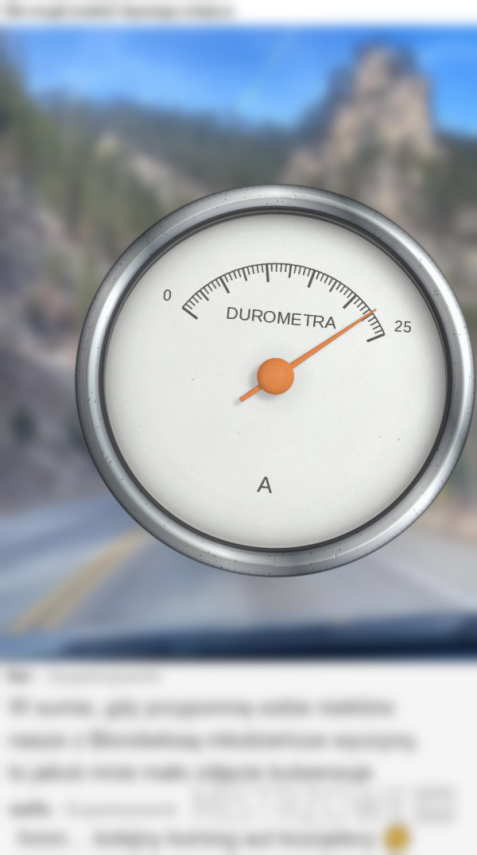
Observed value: 22.5; A
